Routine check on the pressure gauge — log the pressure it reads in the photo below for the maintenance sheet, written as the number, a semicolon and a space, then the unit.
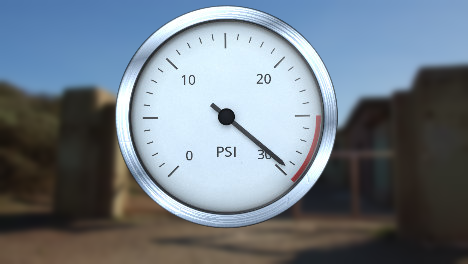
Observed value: 29.5; psi
